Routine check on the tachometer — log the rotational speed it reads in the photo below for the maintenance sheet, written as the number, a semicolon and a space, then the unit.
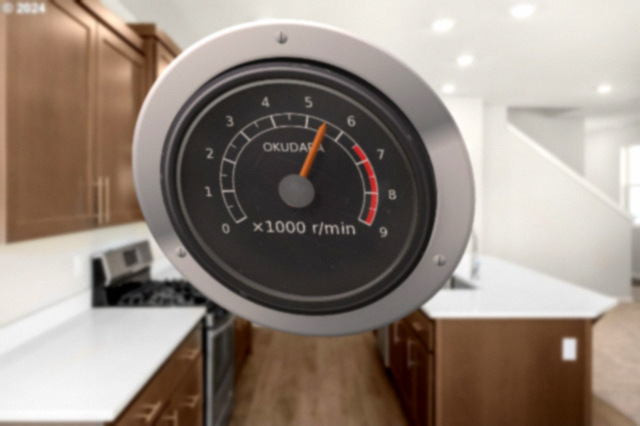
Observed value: 5500; rpm
